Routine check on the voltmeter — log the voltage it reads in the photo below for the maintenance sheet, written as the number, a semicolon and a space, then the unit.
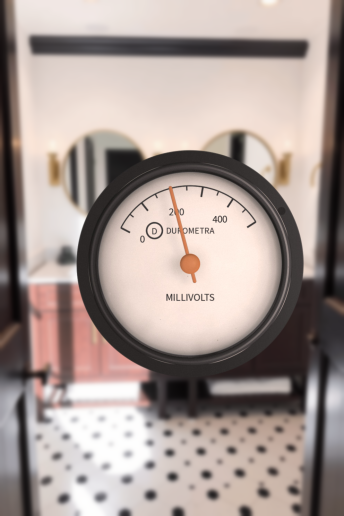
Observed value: 200; mV
